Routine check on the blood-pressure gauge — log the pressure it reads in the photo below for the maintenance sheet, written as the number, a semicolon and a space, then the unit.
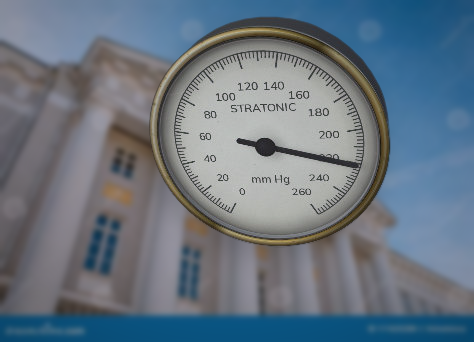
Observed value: 220; mmHg
